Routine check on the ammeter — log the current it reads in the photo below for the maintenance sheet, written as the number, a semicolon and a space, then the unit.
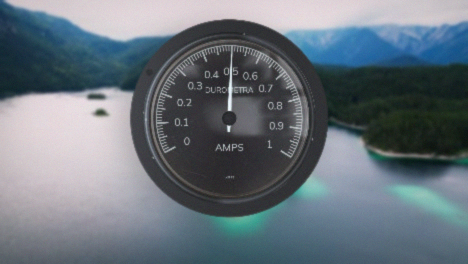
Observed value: 0.5; A
